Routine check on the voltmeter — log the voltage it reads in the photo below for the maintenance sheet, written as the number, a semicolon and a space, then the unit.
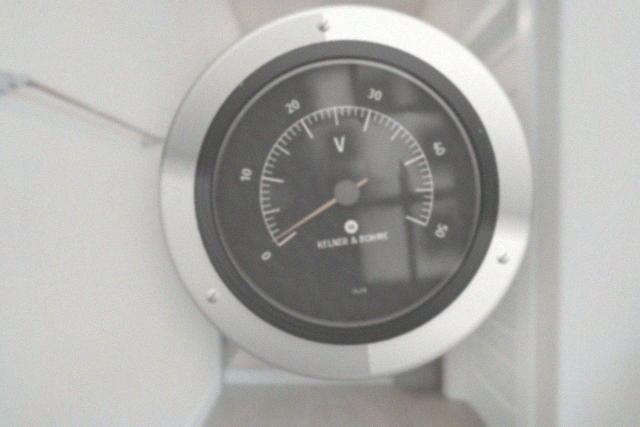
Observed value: 1; V
